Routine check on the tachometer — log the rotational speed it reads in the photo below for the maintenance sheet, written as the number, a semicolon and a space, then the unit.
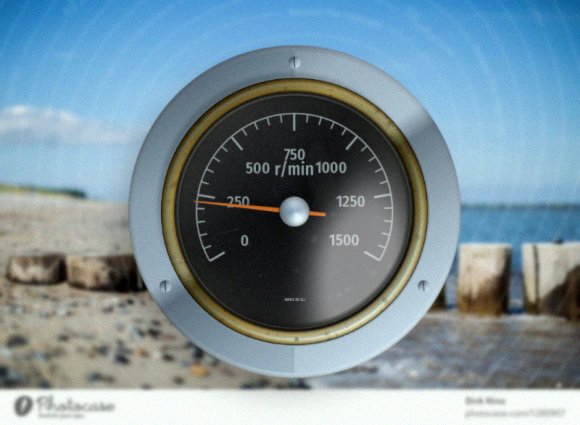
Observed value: 225; rpm
